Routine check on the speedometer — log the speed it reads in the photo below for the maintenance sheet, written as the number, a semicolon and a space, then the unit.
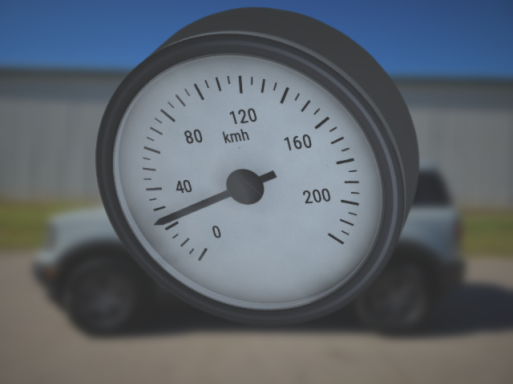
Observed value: 25; km/h
